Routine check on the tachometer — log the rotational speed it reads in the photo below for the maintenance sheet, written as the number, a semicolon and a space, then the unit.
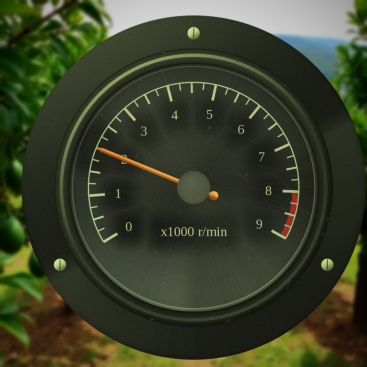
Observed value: 2000; rpm
